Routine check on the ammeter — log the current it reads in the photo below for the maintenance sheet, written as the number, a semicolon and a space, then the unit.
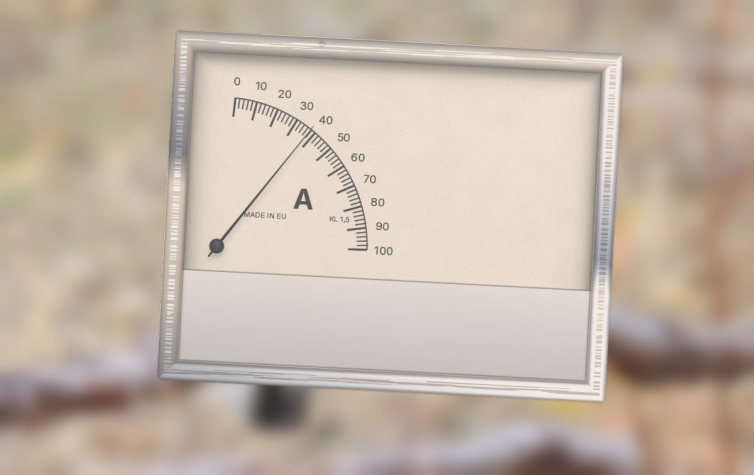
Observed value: 38; A
